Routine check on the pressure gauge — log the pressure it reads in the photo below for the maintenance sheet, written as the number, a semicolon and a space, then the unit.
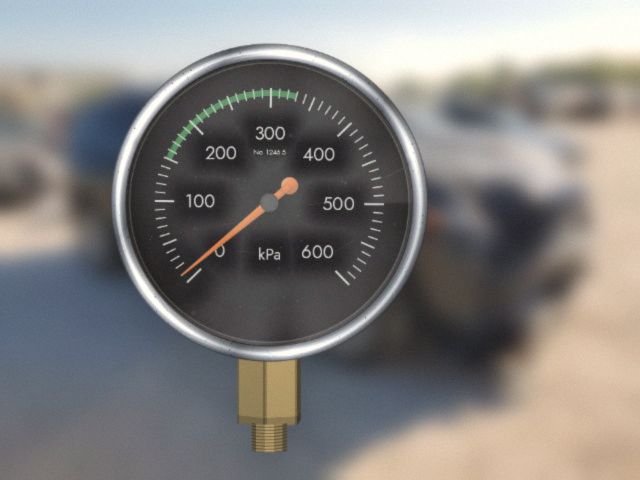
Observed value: 10; kPa
